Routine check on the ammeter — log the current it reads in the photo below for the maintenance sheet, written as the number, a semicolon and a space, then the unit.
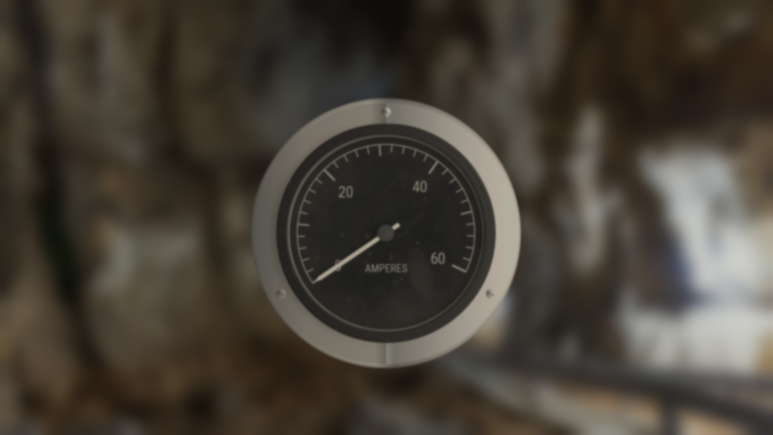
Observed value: 0; A
